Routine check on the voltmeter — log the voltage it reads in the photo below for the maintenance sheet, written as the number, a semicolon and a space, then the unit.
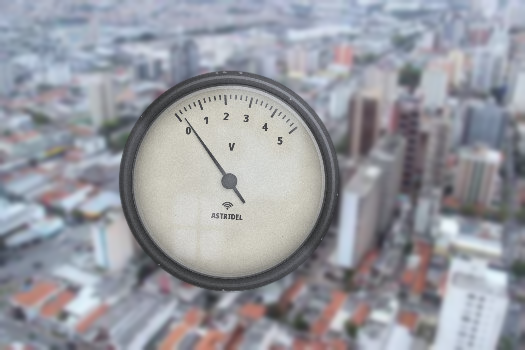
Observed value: 0.2; V
